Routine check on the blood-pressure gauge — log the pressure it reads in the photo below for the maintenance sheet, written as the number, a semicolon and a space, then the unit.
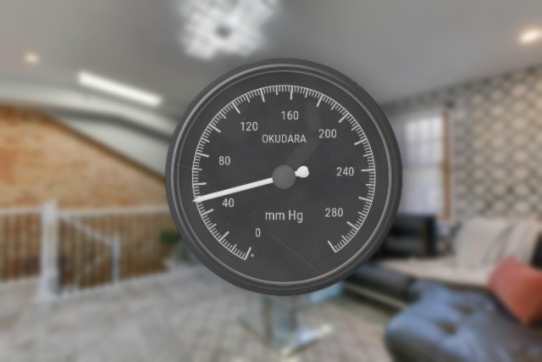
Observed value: 50; mmHg
